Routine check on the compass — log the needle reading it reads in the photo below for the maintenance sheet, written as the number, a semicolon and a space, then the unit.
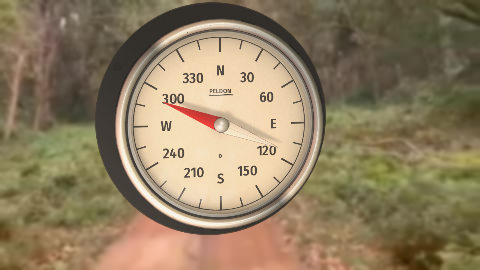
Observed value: 292.5; °
